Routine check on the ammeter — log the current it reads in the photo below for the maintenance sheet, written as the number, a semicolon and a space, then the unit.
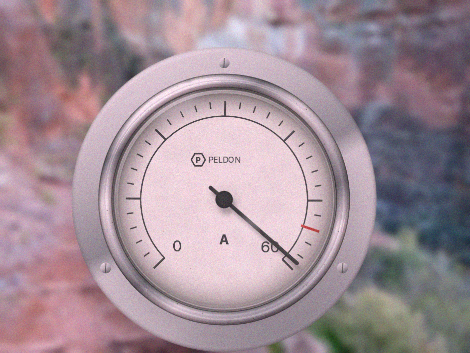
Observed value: 59; A
